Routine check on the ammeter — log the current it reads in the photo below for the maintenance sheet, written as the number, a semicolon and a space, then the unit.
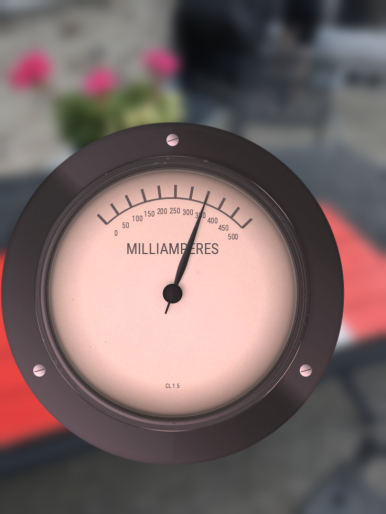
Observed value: 350; mA
